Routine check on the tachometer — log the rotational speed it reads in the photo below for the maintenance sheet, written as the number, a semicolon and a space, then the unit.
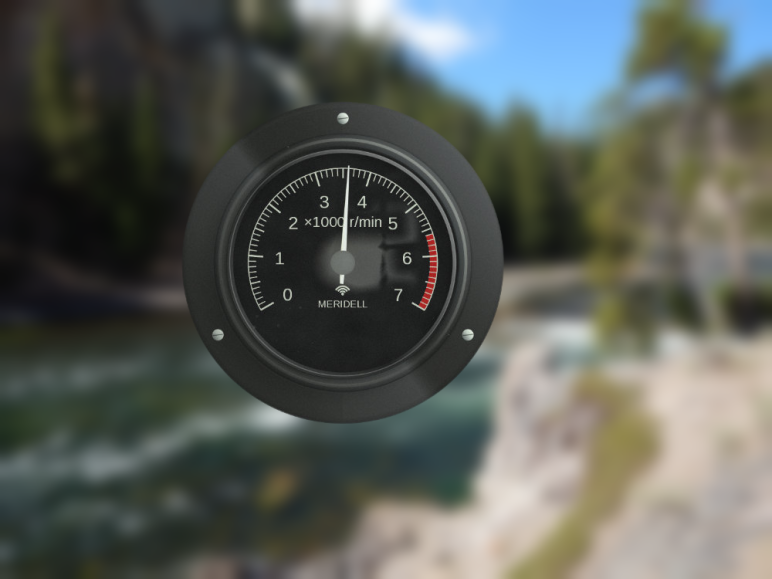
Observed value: 3600; rpm
